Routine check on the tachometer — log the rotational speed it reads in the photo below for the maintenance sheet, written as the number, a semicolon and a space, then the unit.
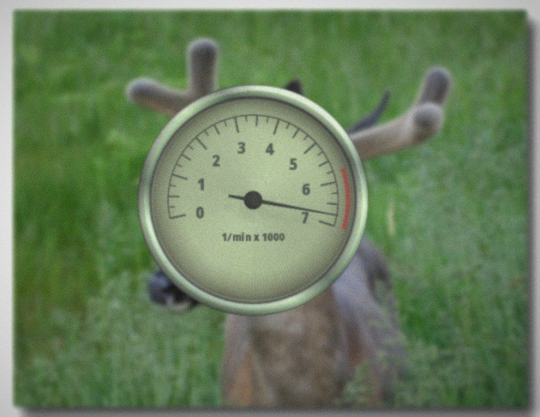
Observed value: 6750; rpm
